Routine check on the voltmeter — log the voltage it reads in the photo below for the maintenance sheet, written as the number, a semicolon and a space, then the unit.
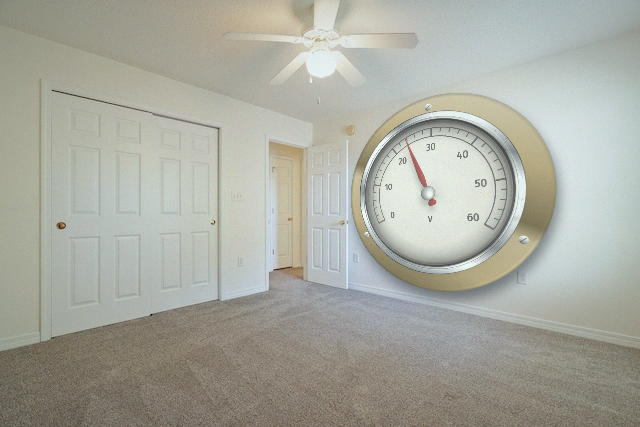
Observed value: 24; V
